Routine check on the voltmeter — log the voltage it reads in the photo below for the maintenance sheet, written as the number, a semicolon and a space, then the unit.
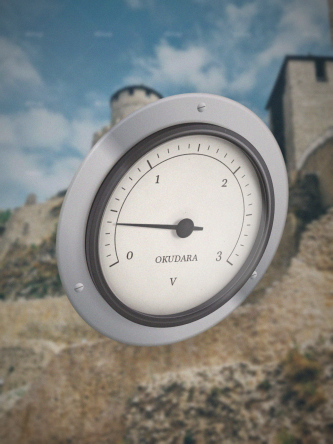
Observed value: 0.4; V
